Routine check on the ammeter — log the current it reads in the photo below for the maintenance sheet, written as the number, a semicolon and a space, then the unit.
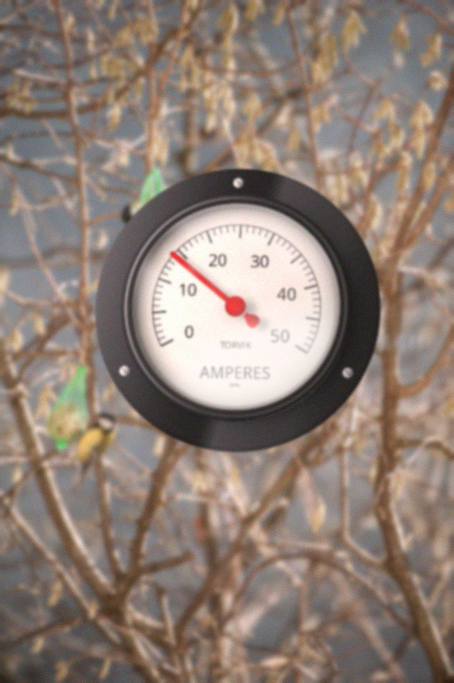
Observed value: 14; A
